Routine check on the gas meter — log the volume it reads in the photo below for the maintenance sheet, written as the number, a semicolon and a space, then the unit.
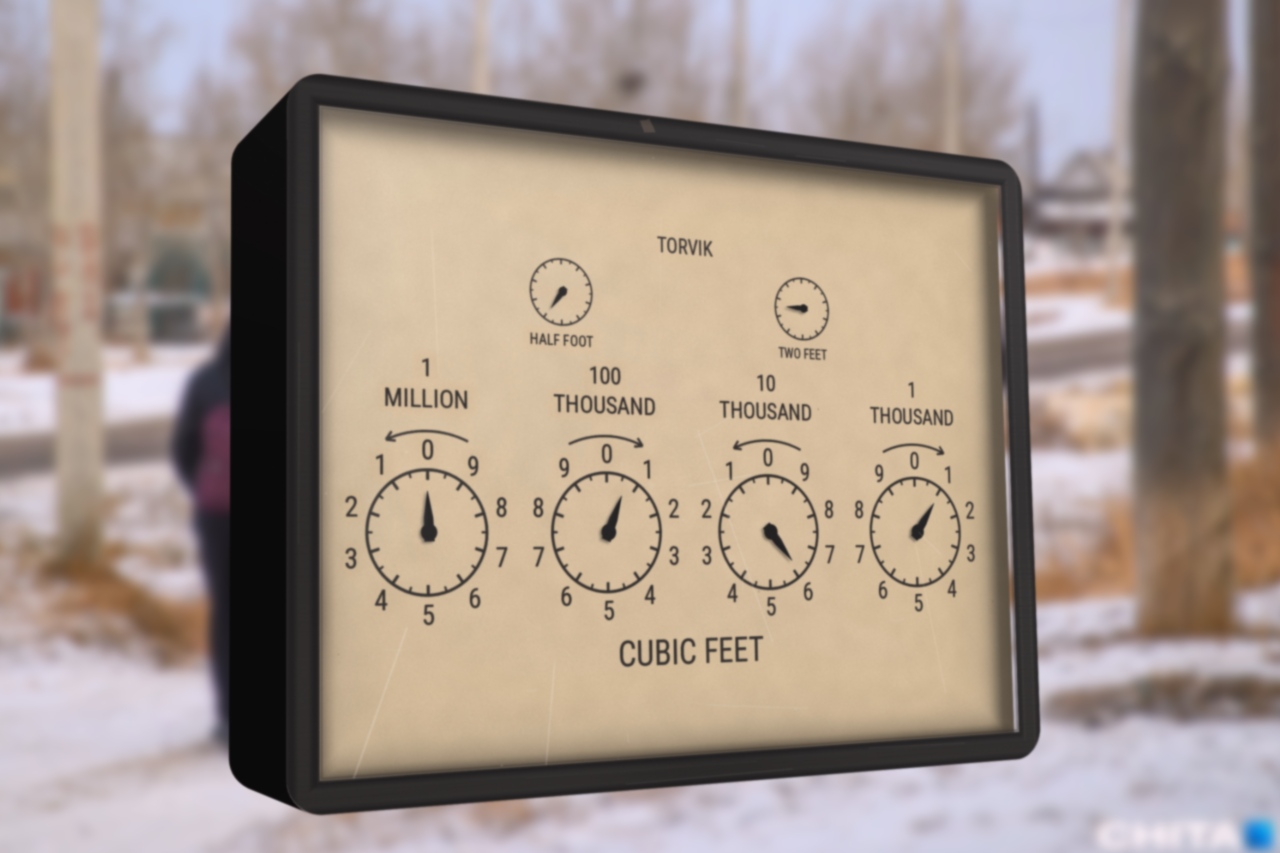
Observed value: 6100; ft³
